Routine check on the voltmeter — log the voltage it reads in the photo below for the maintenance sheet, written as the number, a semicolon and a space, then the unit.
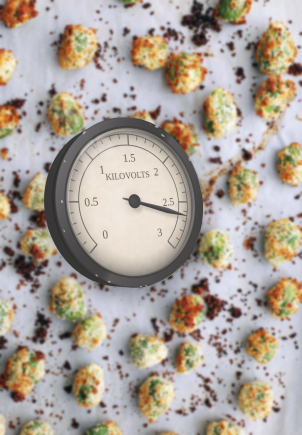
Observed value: 2.65; kV
